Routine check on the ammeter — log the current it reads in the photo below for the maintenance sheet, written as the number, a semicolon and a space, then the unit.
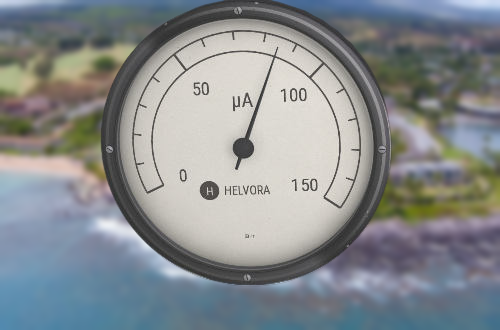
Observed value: 85; µA
